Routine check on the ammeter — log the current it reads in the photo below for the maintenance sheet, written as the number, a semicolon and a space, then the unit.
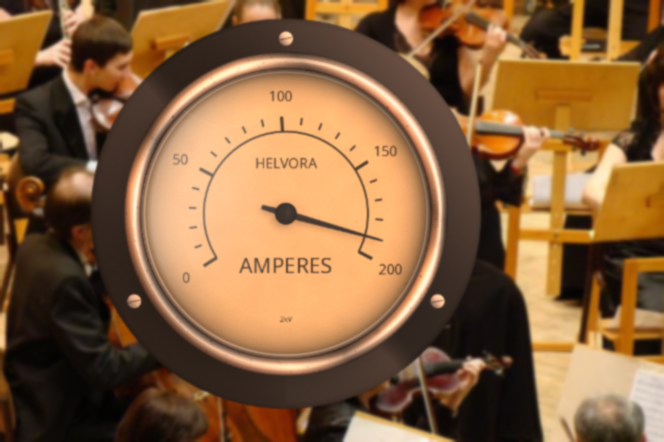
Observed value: 190; A
